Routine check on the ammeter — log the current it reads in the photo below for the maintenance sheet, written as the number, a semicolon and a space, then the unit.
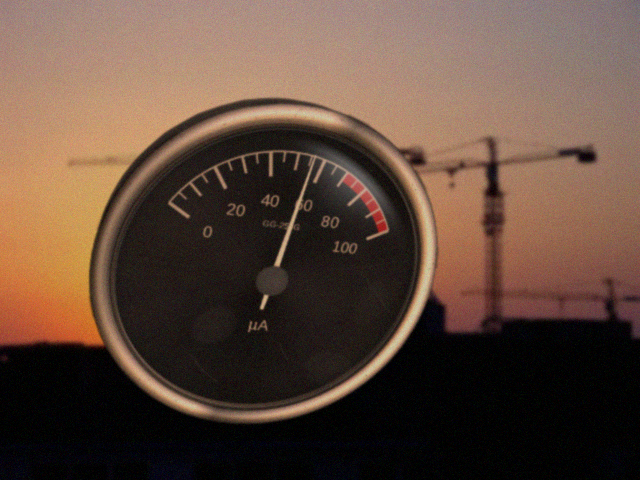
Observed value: 55; µA
